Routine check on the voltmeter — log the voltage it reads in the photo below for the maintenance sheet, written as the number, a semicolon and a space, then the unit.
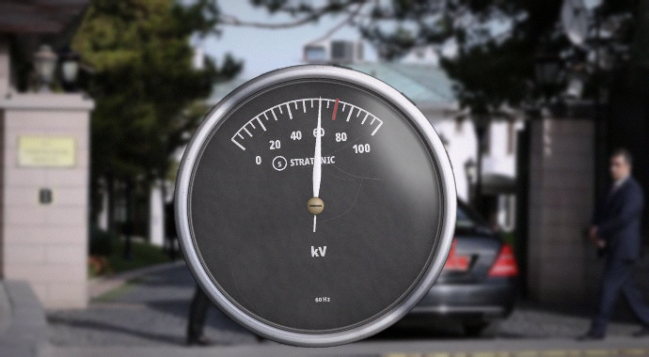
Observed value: 60; kV
